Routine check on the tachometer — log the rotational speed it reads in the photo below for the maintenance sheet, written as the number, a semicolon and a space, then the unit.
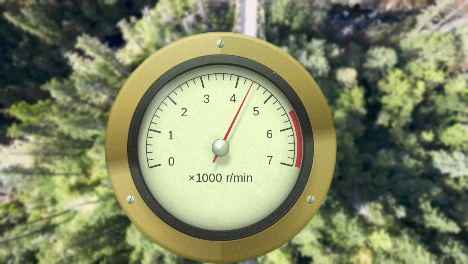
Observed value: 4400; rpm
